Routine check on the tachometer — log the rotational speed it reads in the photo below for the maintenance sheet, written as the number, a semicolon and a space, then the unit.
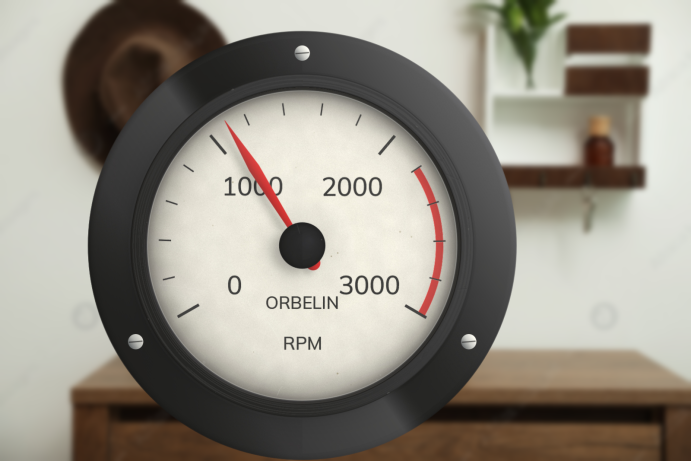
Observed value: 1100; rpm
